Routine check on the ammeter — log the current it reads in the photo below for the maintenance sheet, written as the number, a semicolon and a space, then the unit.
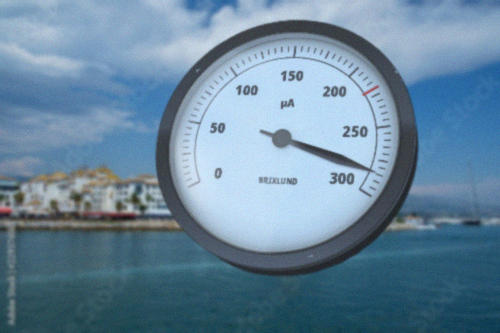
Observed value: 285; µA
